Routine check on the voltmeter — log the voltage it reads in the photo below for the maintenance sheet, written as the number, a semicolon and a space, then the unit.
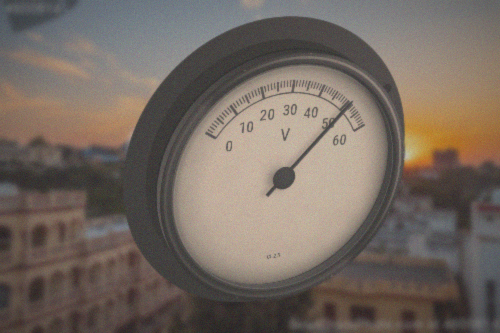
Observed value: 50; V
